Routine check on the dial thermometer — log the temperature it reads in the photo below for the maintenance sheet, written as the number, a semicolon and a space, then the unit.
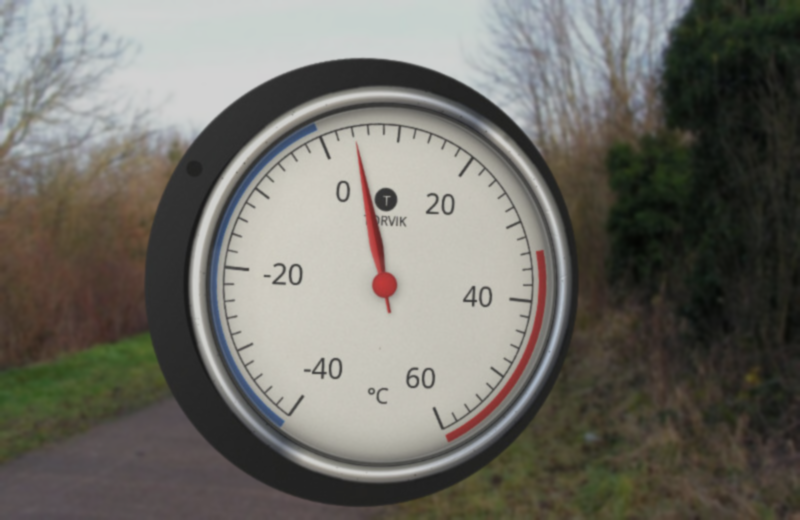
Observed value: 4; °C
